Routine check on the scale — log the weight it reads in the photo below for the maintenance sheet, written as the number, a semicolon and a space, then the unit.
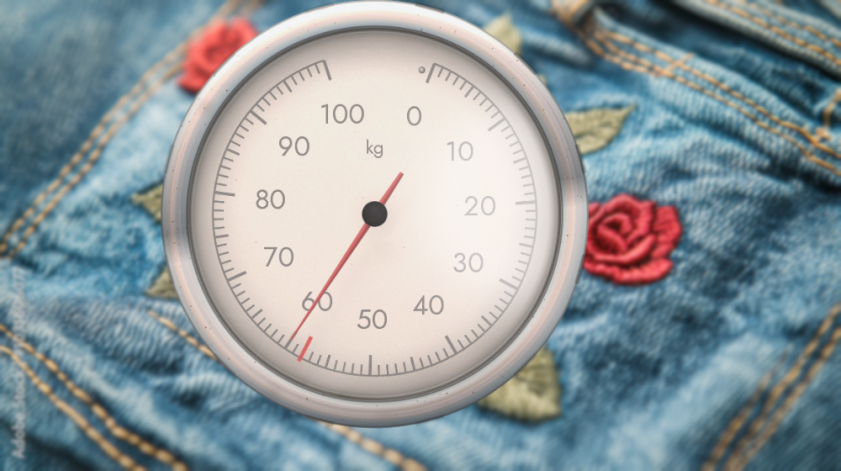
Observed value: 60; kg
